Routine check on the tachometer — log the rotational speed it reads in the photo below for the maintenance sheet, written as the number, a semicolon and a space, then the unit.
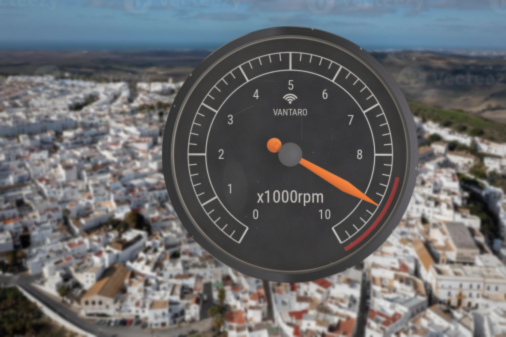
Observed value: 9000; rpm
